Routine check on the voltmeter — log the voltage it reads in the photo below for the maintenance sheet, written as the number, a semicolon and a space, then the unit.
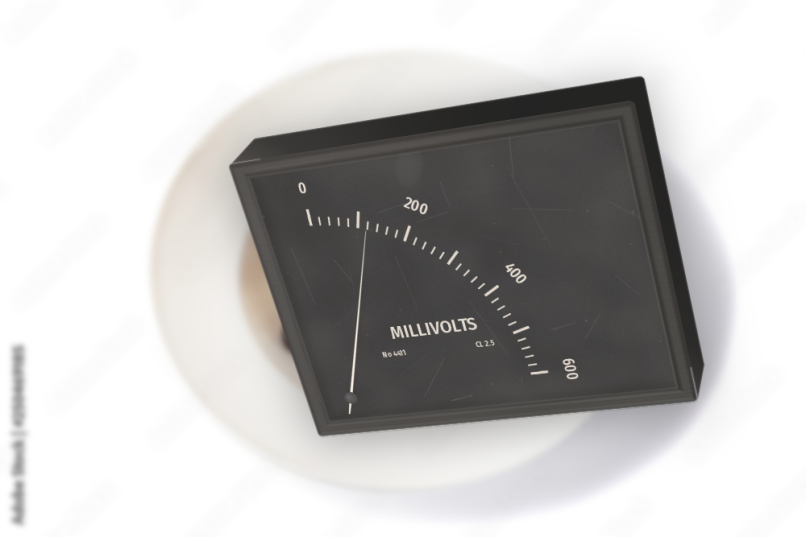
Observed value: 120; mV
